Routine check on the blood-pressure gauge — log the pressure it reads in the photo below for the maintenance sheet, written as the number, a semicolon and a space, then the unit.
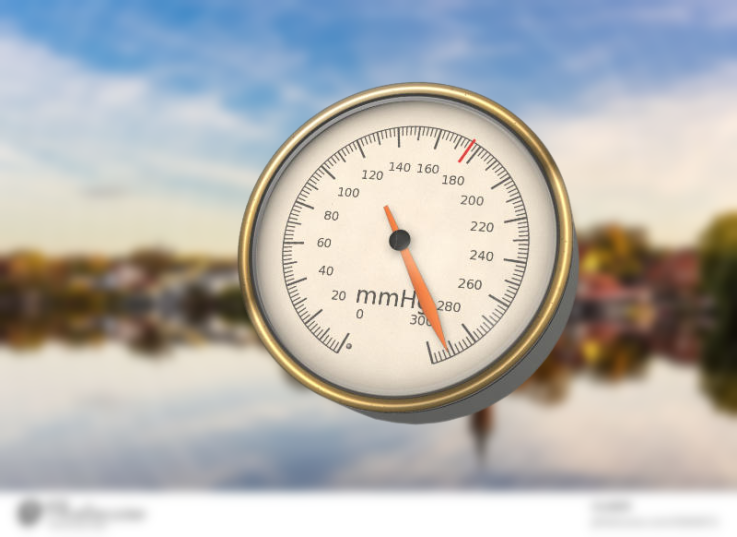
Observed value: 292; mmHg
